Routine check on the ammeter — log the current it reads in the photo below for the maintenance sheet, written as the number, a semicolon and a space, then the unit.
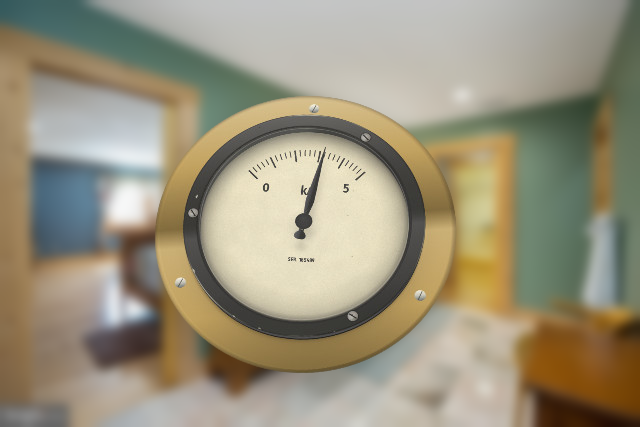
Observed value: 3.2; kA
